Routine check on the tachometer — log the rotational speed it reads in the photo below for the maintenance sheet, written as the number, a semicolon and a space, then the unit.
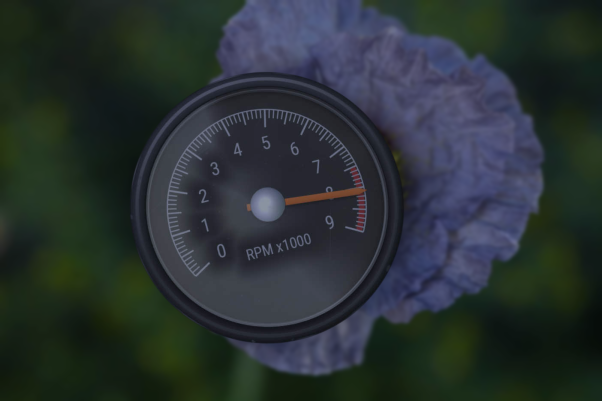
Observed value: 8100; rpm
